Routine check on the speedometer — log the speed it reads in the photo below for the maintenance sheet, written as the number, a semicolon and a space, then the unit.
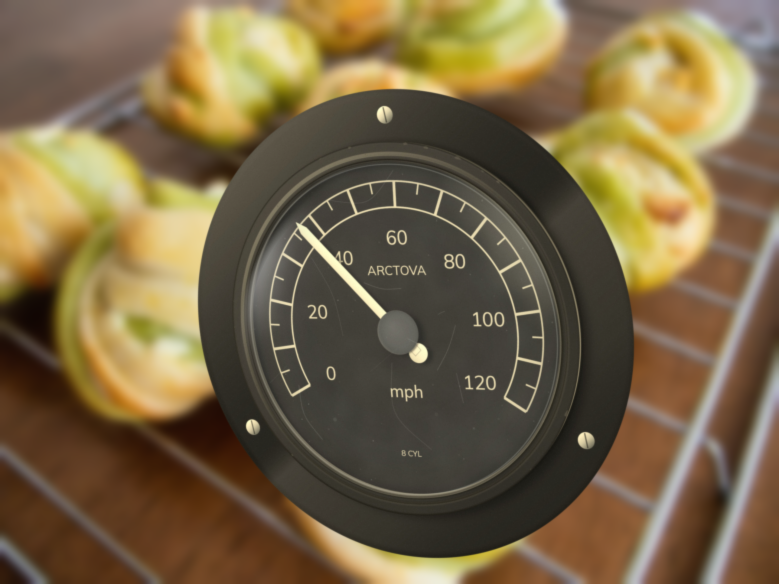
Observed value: 37.5; mph
